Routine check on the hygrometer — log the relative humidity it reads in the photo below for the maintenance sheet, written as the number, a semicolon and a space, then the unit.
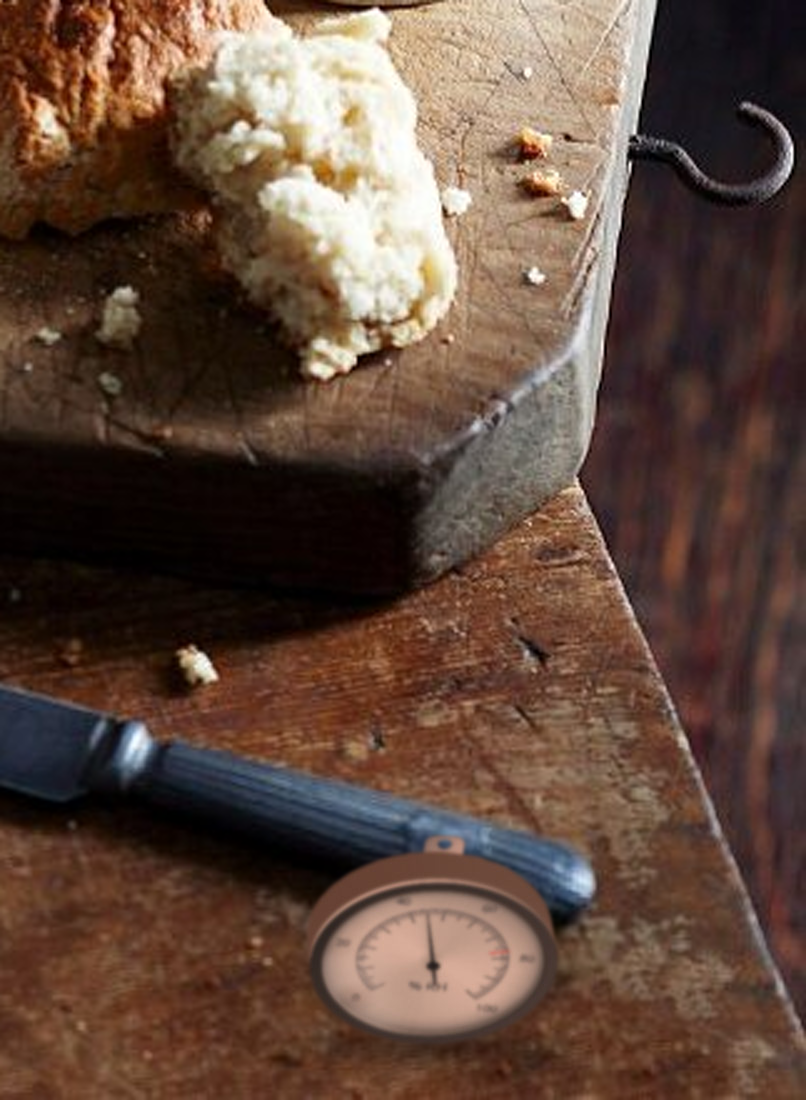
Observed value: 45; %
